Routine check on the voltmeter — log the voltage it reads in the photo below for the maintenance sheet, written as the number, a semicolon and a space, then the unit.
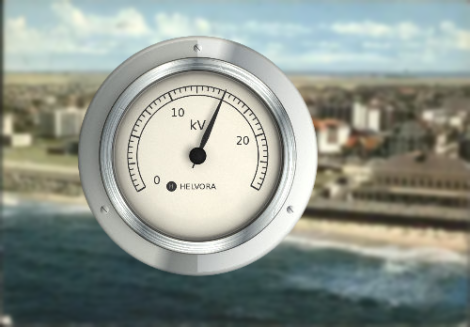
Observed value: 15; kV
